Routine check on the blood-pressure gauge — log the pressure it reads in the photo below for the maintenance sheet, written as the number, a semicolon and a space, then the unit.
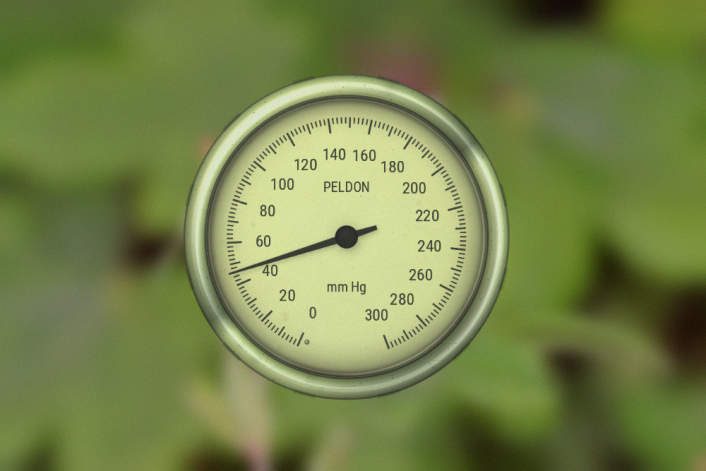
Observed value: 46; mmHg
